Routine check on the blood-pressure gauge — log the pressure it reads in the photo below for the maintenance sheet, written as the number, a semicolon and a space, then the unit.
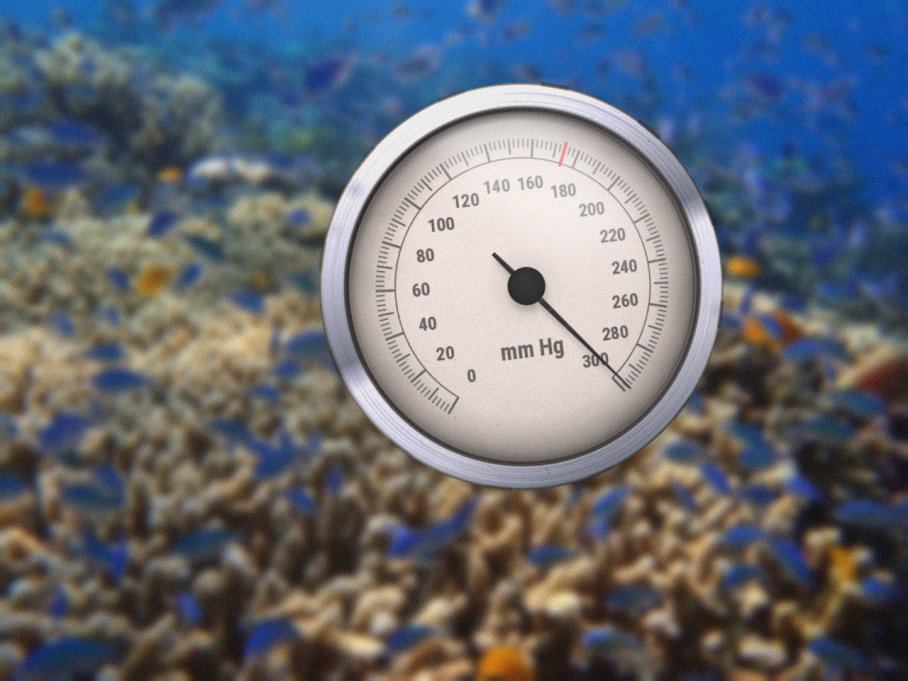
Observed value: 298; mmHg
